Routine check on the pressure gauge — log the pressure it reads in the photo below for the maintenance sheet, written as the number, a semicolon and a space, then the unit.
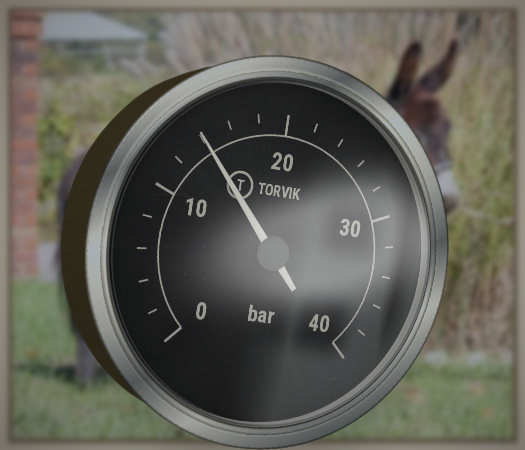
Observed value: 14; bar
